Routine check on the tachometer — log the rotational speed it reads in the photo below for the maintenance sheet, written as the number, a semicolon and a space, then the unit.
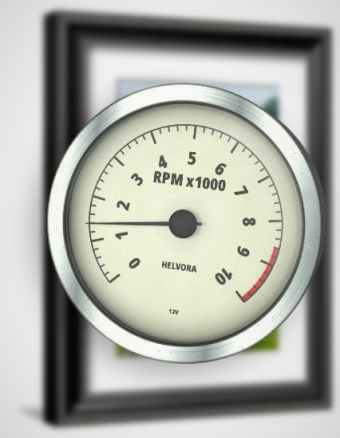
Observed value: 1400; rpm
